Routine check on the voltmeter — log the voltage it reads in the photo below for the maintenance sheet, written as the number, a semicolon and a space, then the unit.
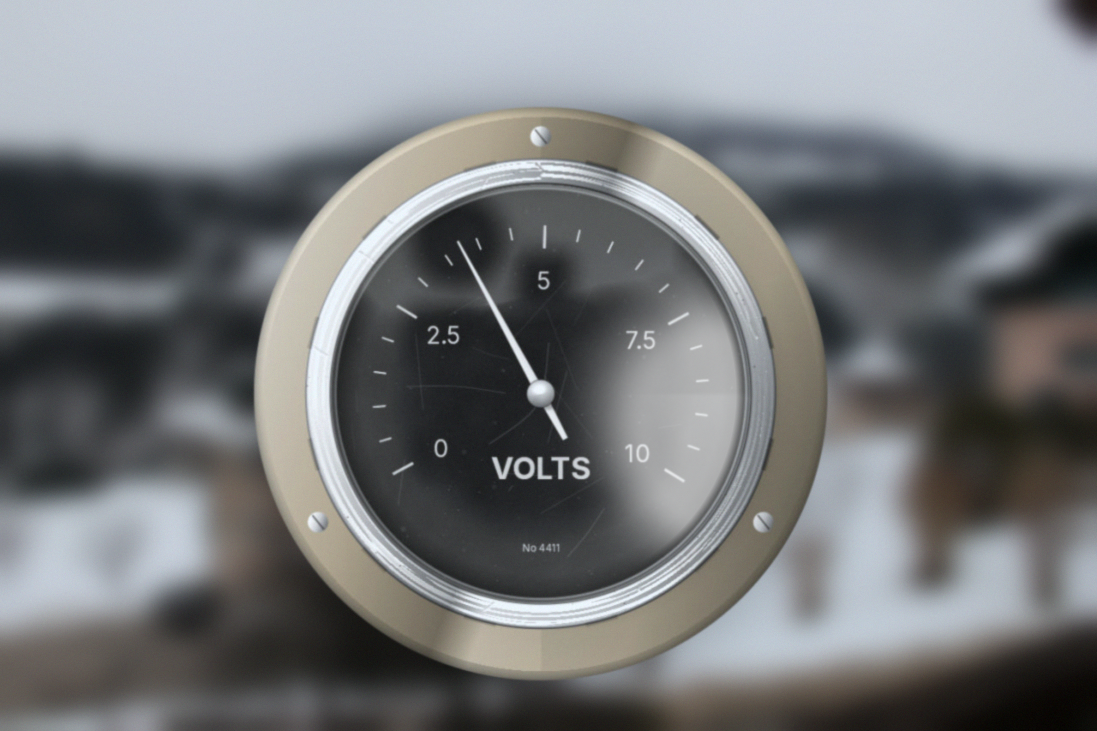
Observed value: 3.75; V
